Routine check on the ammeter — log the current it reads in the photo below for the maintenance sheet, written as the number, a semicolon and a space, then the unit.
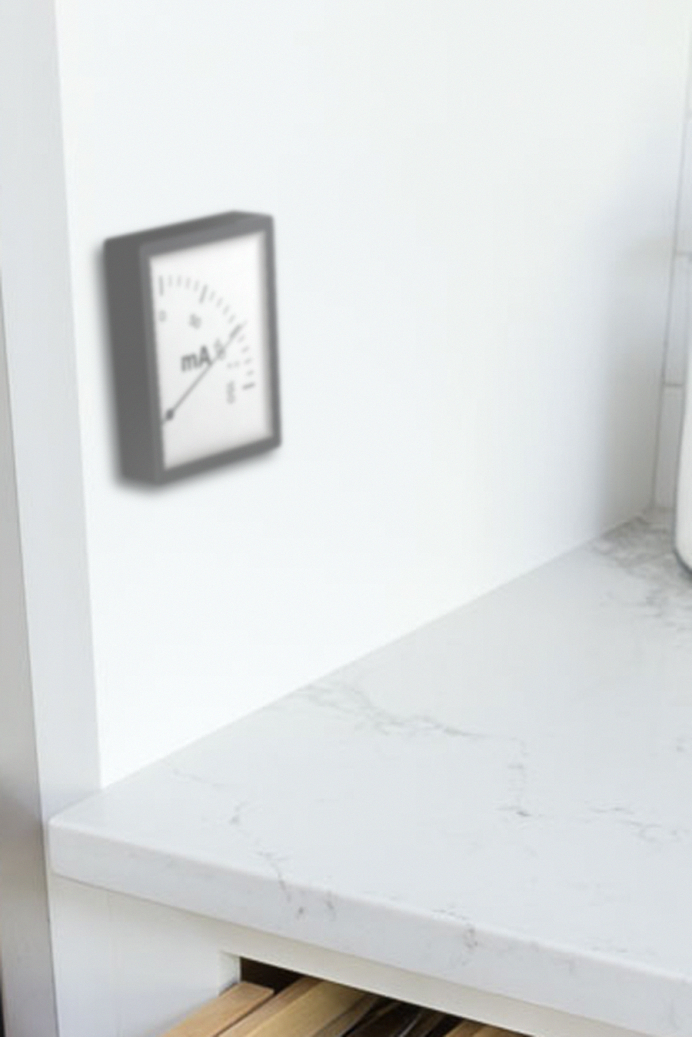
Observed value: 100; mA
